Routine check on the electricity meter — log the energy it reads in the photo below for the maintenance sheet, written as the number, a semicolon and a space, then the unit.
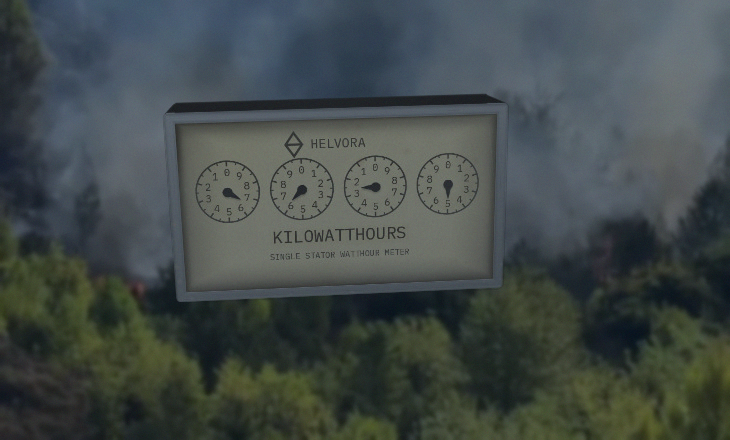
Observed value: 6625; kWh
